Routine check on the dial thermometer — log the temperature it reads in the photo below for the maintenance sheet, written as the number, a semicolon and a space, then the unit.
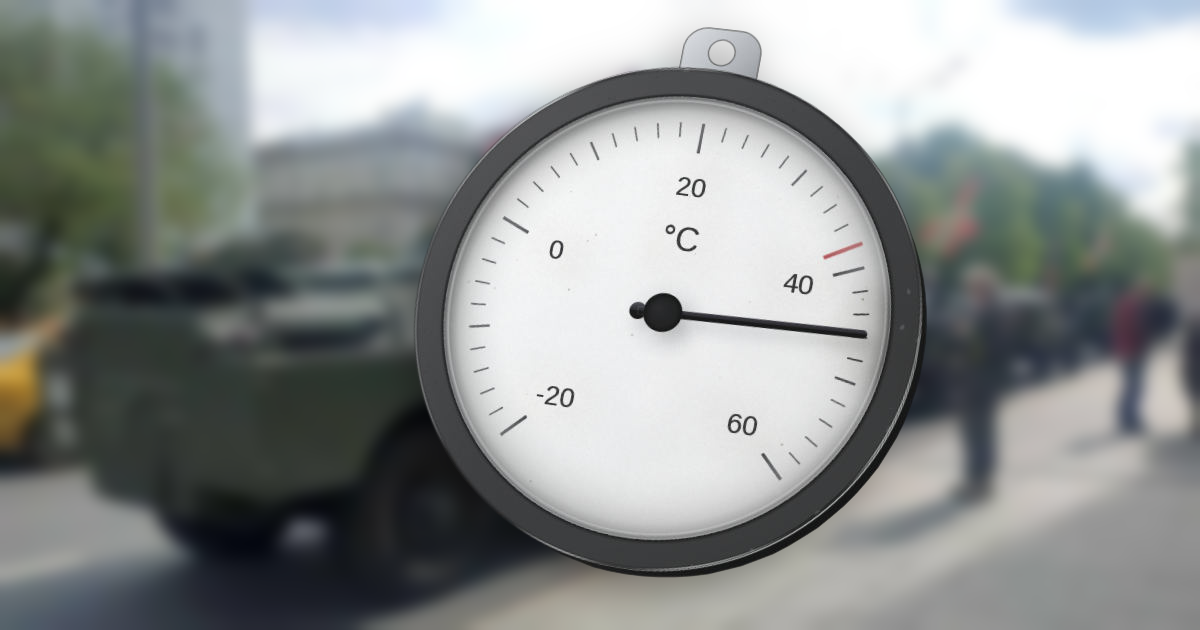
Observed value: 46; °C
